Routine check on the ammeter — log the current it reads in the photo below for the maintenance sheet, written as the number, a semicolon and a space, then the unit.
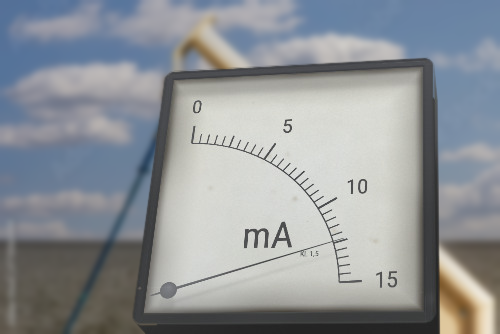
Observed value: 12.5; mA
